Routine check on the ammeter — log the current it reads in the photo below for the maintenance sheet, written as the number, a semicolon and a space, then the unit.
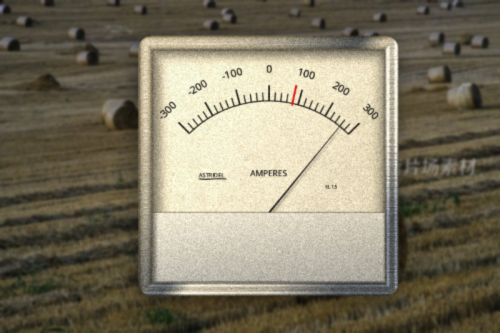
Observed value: 260; A
